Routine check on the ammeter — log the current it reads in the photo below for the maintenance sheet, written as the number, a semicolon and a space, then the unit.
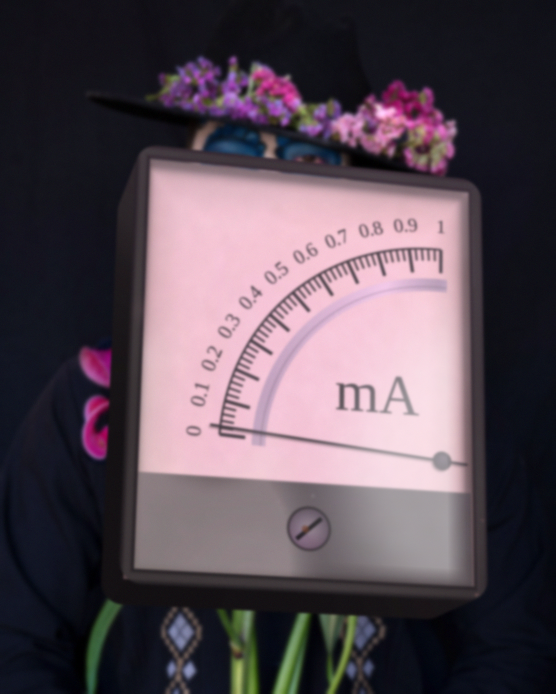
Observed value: 0.02; mA
